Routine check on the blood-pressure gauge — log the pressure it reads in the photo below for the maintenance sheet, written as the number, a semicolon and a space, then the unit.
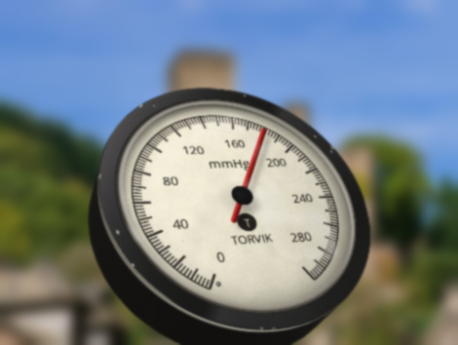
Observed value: 180; mmHg
